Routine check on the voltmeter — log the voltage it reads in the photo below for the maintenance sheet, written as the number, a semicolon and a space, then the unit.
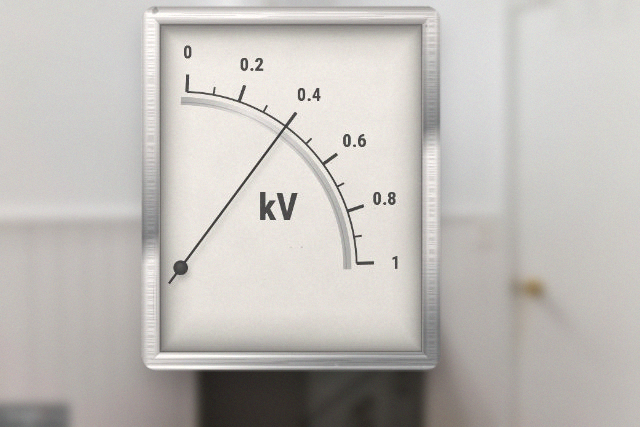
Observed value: 0.4; kV
